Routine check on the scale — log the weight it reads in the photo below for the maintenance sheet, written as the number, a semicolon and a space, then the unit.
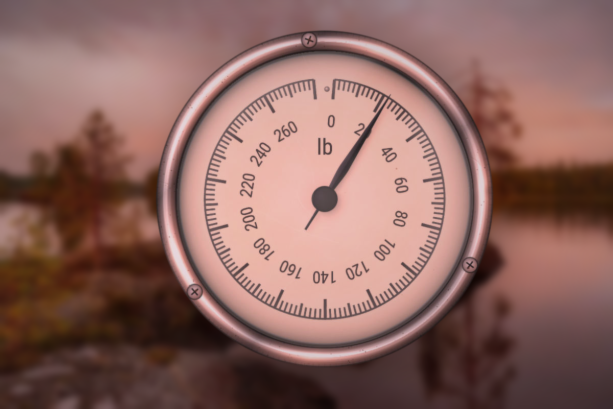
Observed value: 22; lb
